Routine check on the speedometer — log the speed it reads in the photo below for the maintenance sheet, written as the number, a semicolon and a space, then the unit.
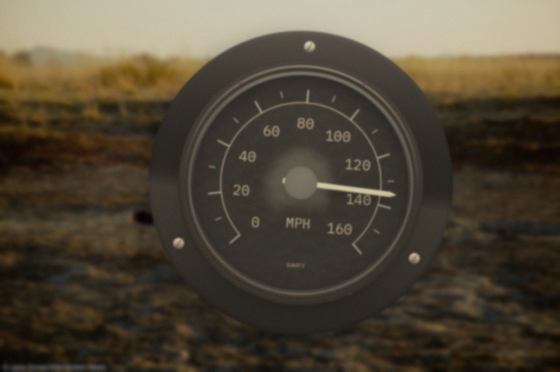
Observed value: 135; mph
